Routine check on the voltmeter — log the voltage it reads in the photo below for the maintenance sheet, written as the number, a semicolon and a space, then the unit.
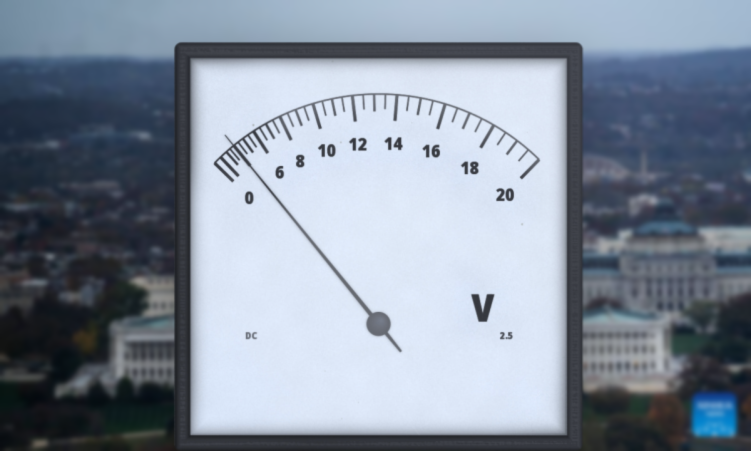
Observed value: 4; V
